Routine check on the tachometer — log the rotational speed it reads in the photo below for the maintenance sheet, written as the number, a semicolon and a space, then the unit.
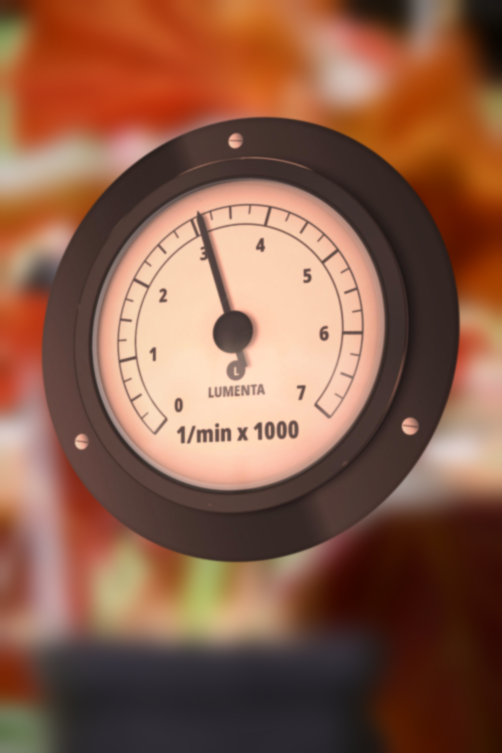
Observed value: 3125; rpm
